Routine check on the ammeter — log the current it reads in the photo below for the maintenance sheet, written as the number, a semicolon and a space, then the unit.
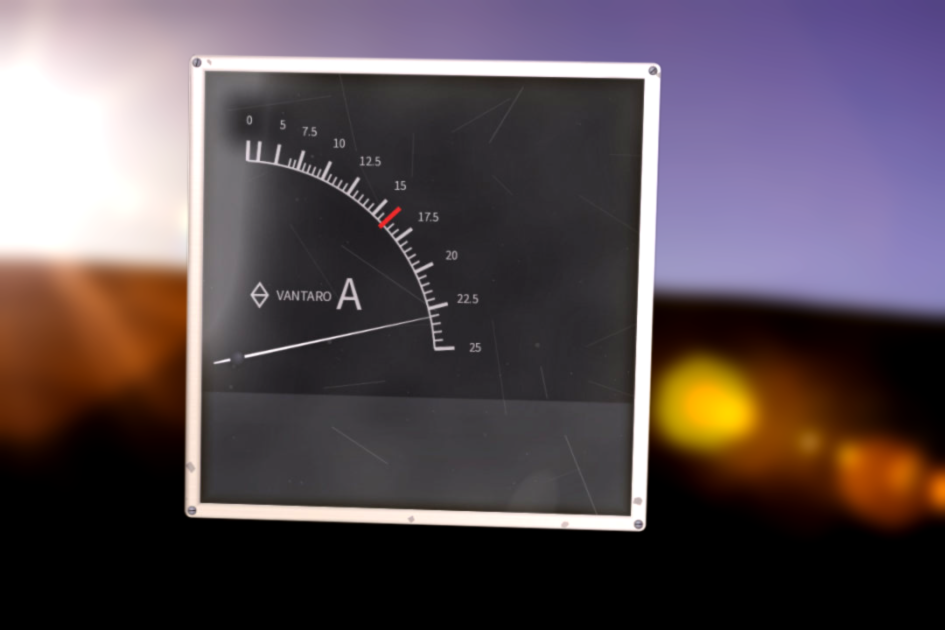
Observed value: 23; A
